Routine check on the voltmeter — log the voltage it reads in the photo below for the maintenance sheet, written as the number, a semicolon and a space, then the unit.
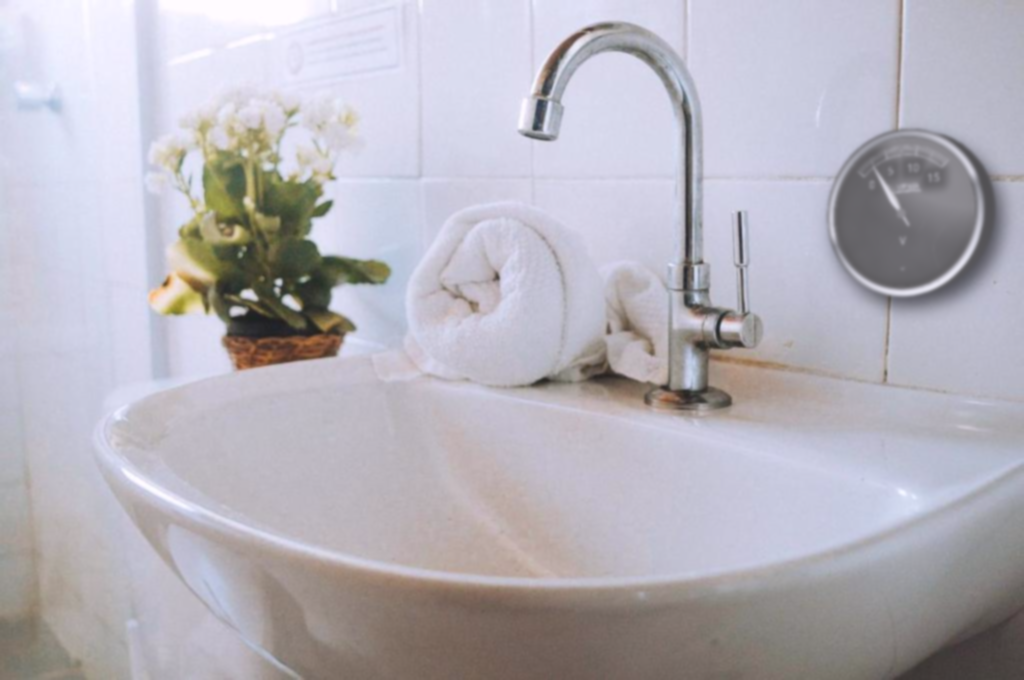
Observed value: 2.5; V
